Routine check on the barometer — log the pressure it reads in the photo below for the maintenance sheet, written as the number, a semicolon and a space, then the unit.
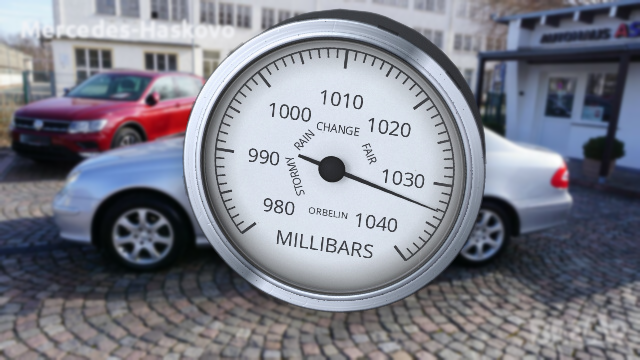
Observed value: 1033; mbar
